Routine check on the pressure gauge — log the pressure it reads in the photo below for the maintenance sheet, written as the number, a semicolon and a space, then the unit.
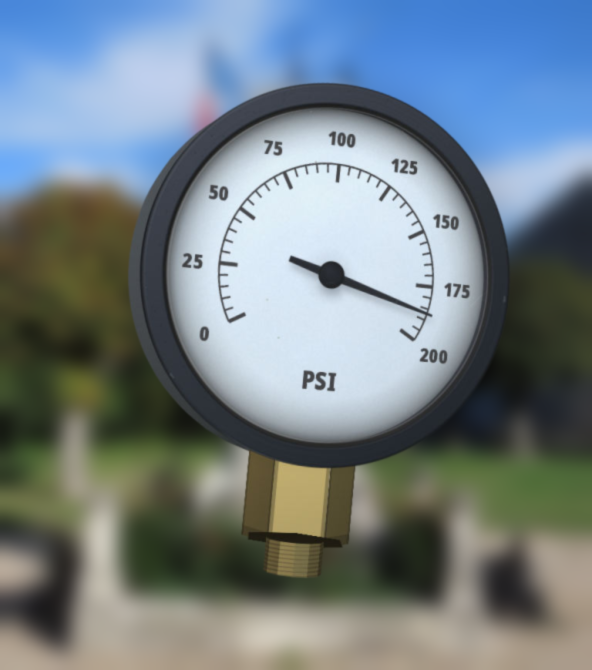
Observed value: 187.5; psi
